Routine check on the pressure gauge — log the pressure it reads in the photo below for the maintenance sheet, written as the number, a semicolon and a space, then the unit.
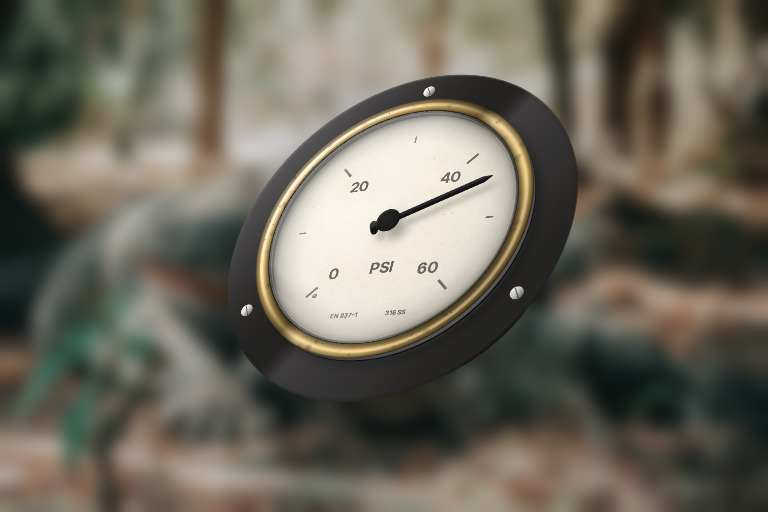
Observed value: 45; psi
